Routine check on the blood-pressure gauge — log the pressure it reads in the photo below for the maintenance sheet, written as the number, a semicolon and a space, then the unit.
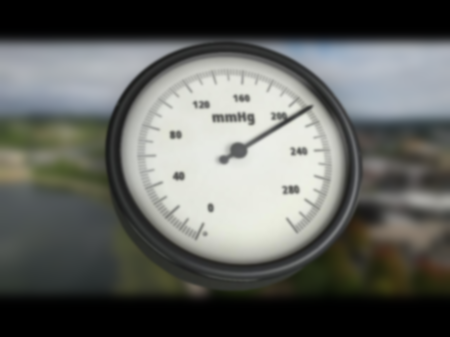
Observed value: 210; mmHg
